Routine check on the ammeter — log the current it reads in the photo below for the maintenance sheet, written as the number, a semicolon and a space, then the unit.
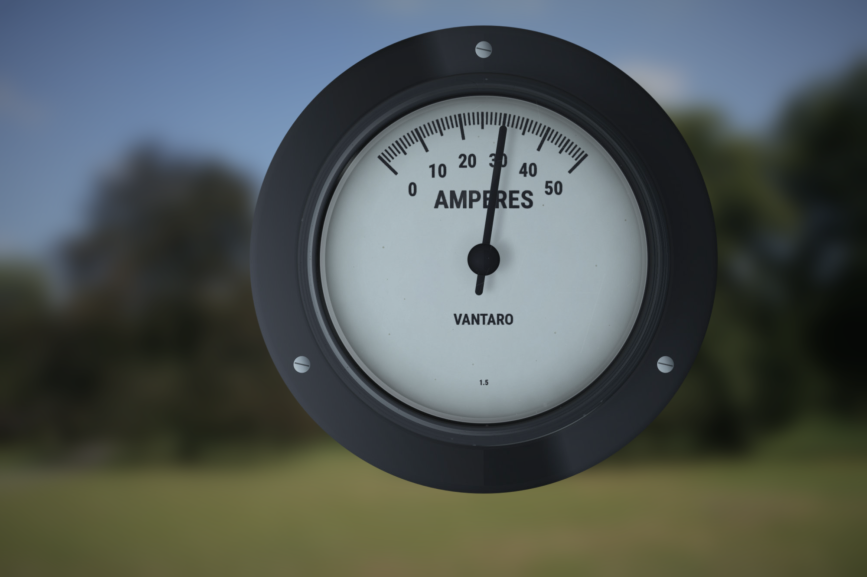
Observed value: 30; A
